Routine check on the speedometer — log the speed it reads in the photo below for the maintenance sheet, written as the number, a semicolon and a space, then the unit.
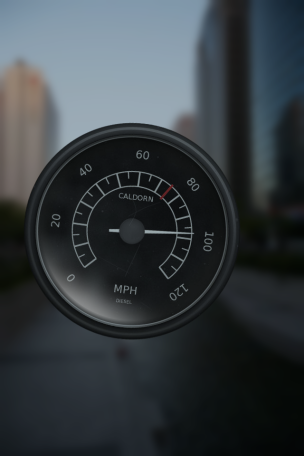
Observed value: 97.5; mph
